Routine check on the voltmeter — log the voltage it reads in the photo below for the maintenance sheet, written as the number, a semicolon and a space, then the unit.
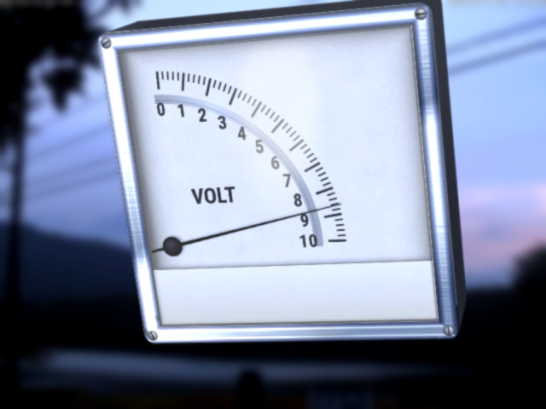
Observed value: 8.6; V
